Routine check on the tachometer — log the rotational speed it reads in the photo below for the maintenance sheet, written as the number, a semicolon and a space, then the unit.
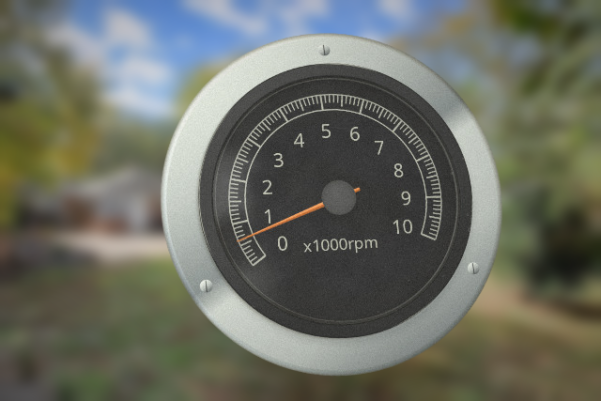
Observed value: 600; rpm
